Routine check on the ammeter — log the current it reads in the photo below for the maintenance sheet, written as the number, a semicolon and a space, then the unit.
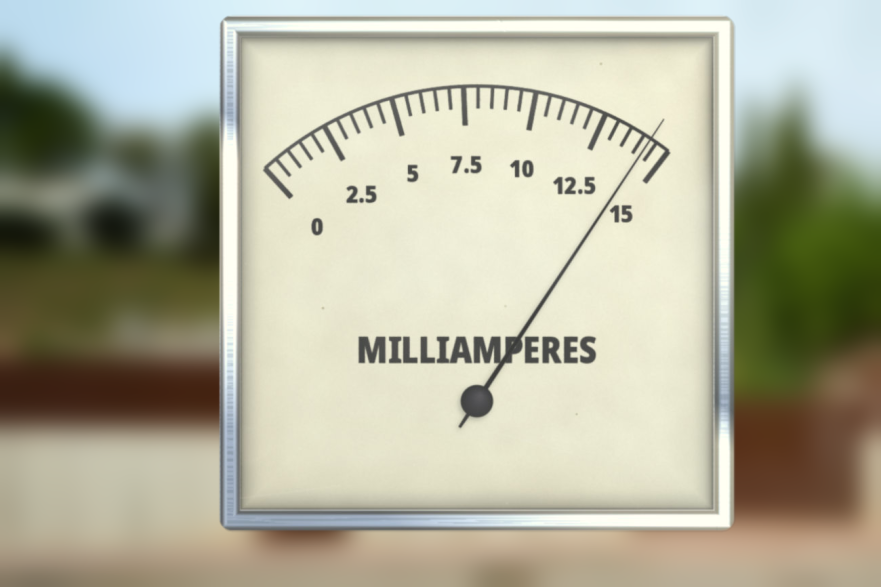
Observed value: 14.25; mA
